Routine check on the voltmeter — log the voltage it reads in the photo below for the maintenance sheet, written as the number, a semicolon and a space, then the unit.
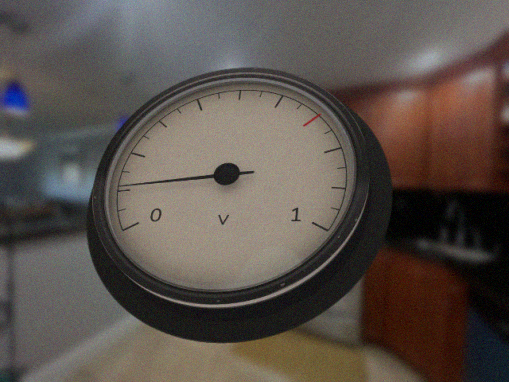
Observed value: 0.1; V
